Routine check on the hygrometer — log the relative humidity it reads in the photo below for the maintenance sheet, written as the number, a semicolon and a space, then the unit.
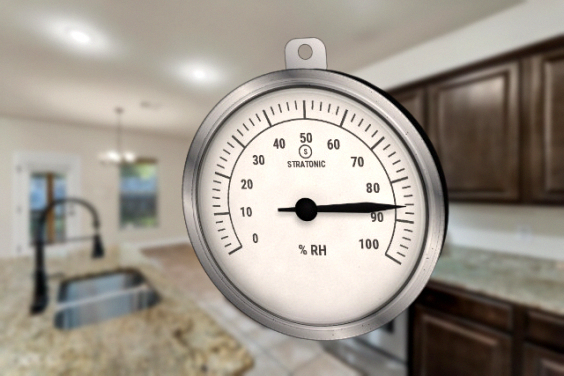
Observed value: 86; %
